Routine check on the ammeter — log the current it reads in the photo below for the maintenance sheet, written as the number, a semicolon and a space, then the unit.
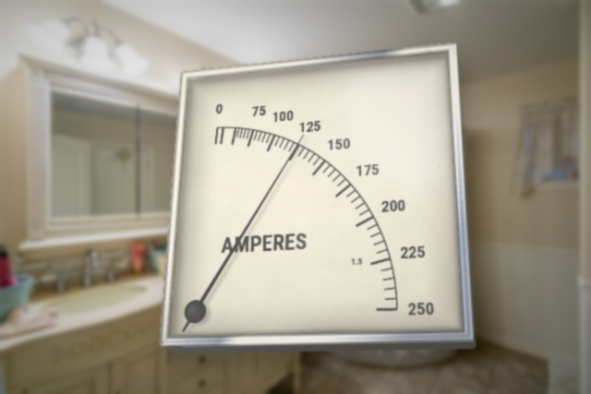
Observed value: 125; A
